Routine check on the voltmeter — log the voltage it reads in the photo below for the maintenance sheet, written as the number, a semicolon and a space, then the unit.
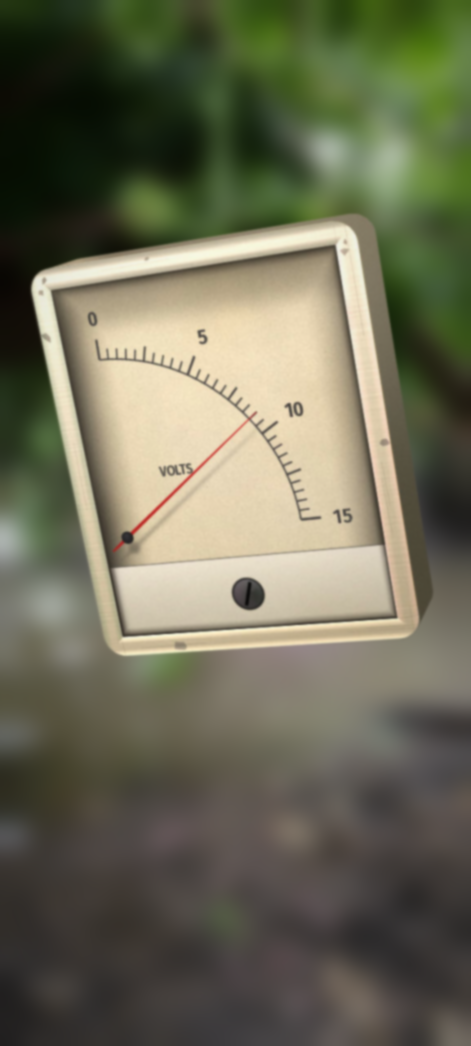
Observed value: 9; V
